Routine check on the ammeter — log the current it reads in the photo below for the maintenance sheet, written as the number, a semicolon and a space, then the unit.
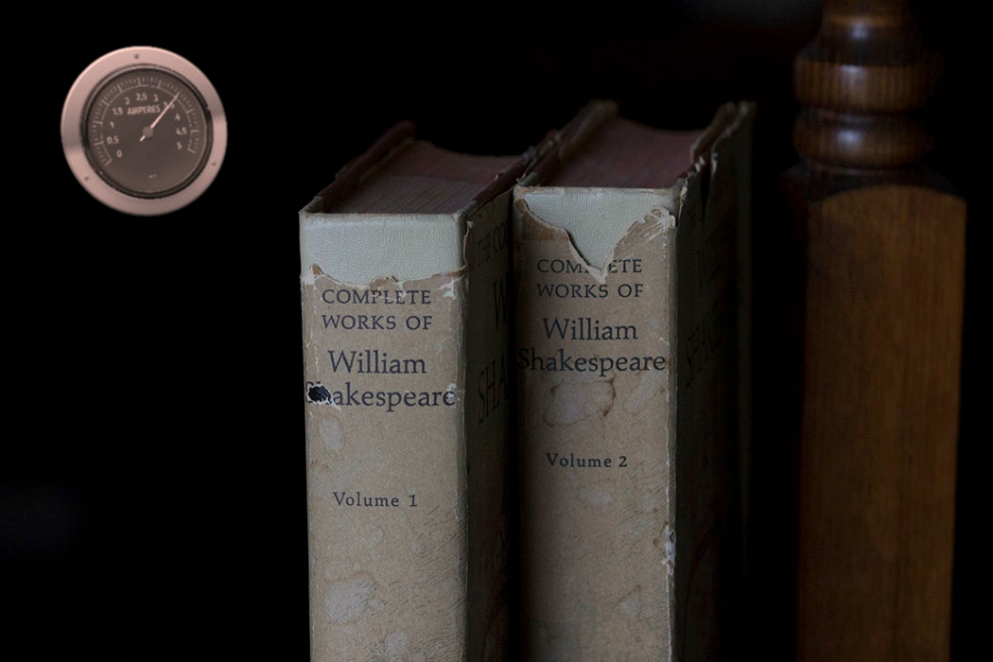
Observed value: 3.5; A
